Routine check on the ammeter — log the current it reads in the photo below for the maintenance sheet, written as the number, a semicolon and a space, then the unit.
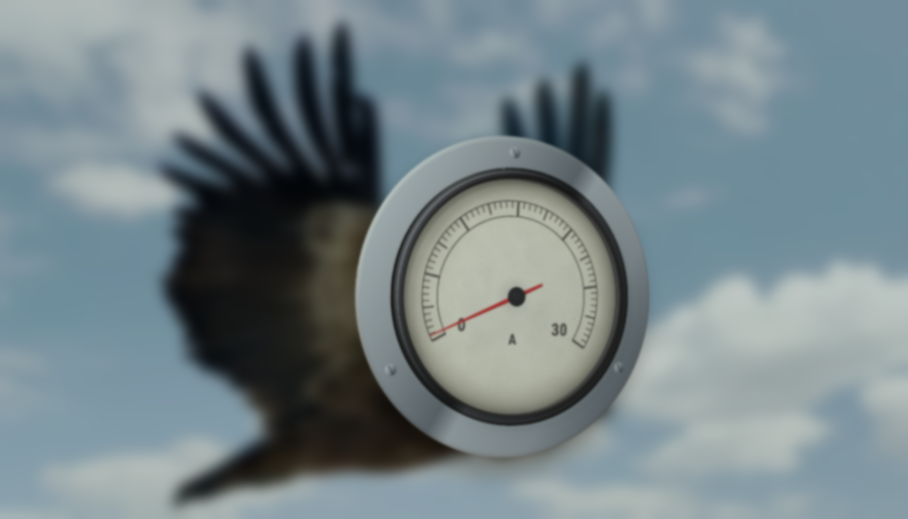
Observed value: 0.5; A
